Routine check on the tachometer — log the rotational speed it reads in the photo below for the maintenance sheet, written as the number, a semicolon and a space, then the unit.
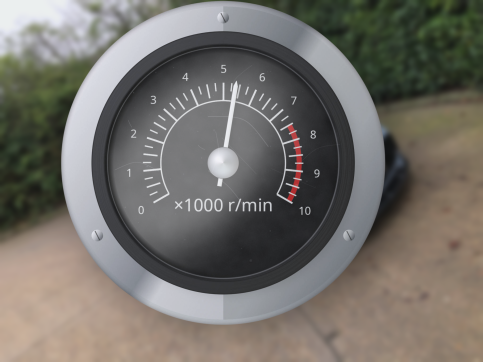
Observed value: 5375; rpm
